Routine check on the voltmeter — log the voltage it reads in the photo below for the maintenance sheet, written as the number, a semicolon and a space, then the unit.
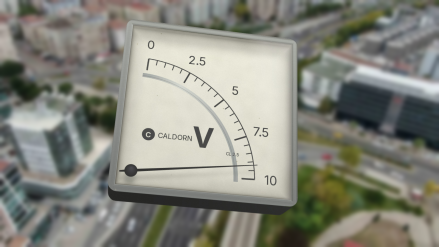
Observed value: 9.25; V
